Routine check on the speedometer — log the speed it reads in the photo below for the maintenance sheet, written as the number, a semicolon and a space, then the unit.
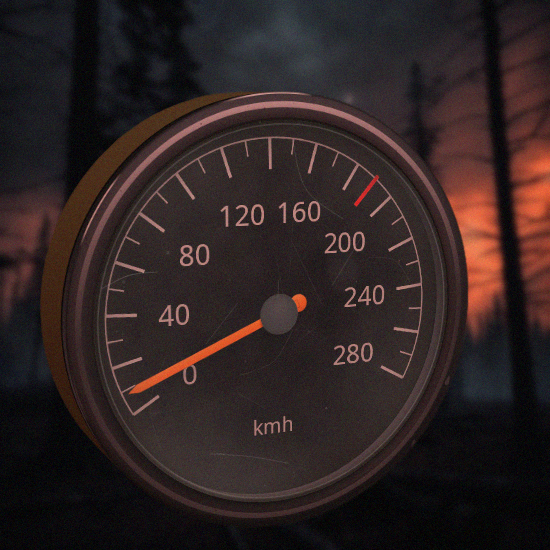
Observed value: 10; km/h
